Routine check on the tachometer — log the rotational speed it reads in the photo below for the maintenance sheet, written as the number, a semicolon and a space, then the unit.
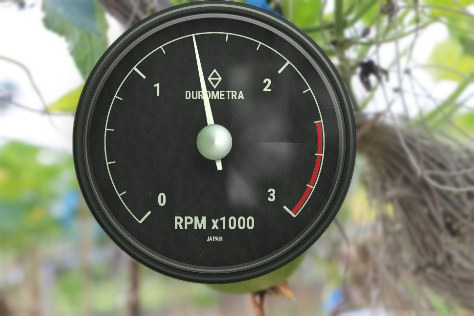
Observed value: 1400; rpm
